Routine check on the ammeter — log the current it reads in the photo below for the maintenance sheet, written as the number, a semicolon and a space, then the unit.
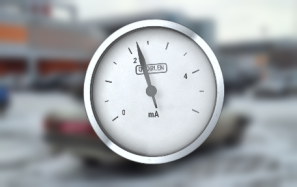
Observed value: 2.25; mA
